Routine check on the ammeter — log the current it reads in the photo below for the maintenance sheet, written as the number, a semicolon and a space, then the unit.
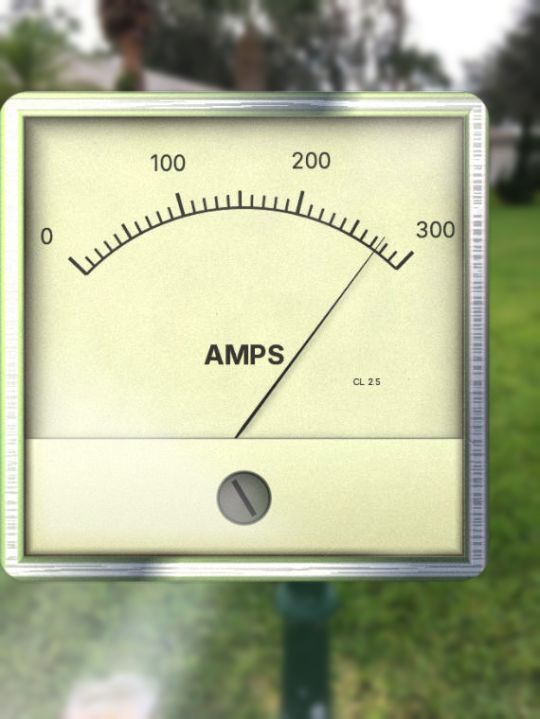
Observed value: 275; A
